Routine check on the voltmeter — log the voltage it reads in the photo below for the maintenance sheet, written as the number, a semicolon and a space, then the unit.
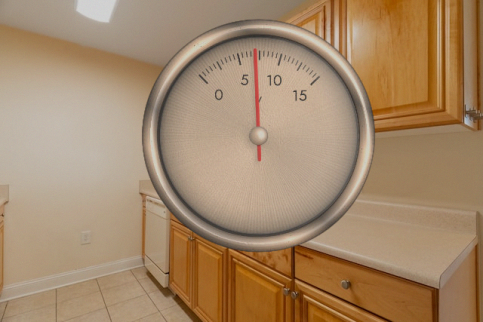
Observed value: 7; V
